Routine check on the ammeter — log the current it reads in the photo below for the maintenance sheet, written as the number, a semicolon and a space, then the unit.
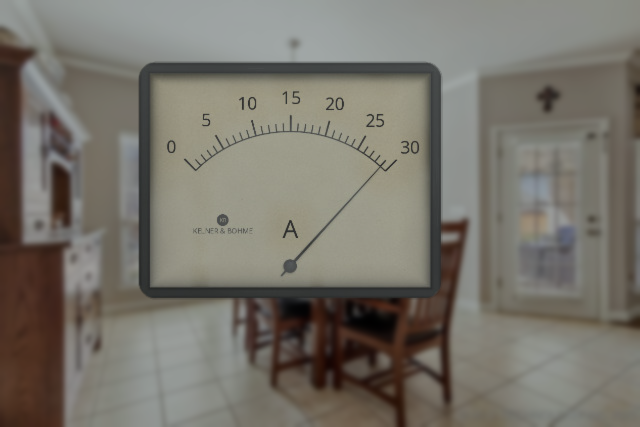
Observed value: 29; A
